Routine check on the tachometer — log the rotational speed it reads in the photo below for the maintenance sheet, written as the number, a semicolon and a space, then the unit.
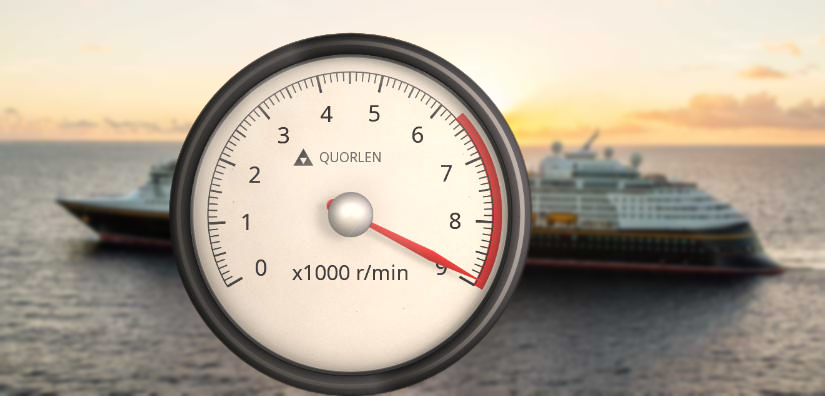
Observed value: 8900; rpm
